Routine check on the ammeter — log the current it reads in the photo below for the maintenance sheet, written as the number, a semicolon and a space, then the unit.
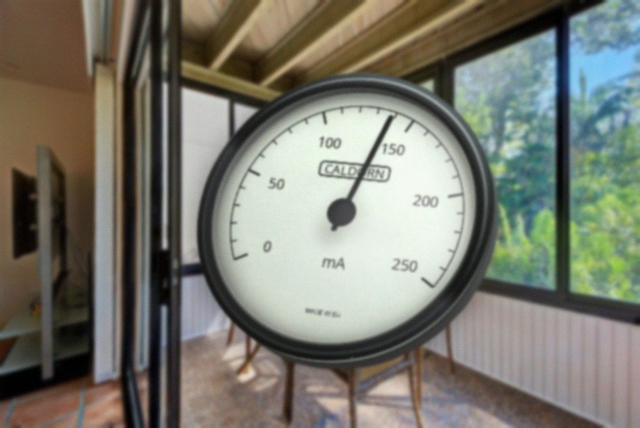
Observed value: 140; mA
